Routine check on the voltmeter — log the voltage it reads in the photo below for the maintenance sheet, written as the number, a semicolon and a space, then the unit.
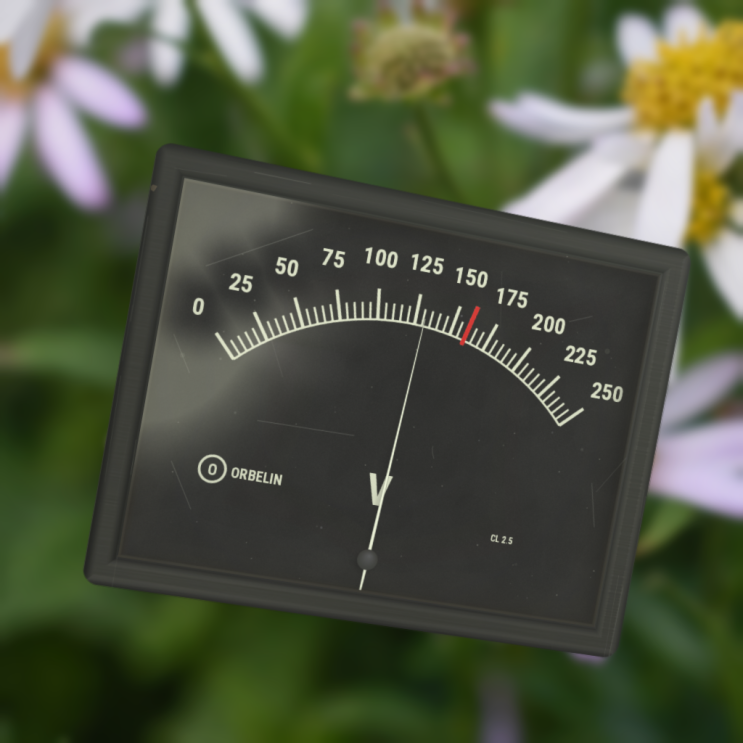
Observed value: 130; V
